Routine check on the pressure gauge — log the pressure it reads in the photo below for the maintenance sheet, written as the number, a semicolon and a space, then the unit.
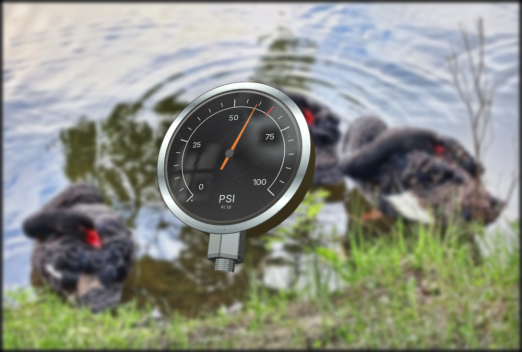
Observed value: 60; psi
